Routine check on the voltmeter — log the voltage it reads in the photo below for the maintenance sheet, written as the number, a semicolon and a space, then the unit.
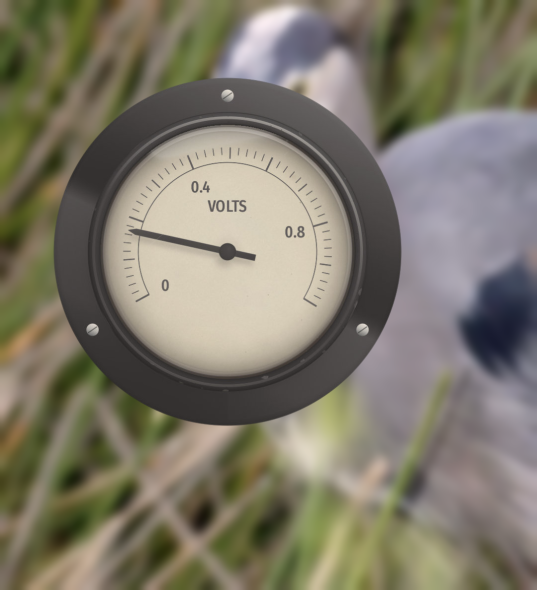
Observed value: 0.17; V
